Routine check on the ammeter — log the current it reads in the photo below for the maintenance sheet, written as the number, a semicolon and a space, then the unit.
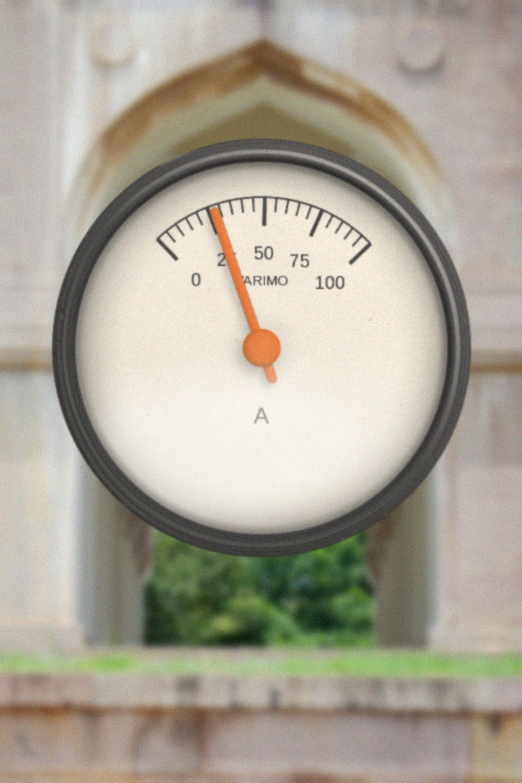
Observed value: 27.5; A
